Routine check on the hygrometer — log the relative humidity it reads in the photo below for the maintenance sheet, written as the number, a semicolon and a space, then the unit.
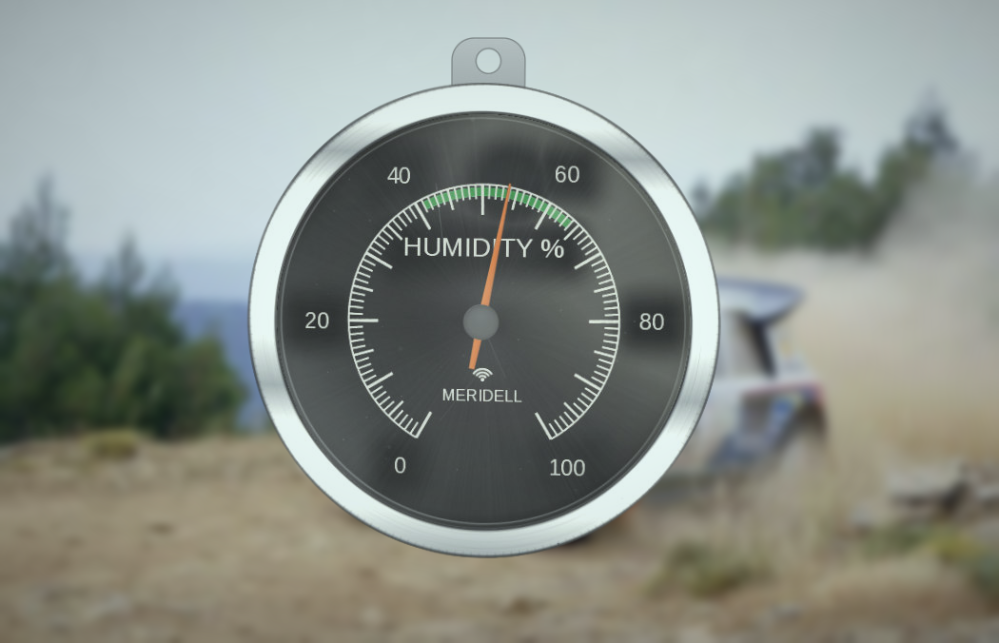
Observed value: 54; %
